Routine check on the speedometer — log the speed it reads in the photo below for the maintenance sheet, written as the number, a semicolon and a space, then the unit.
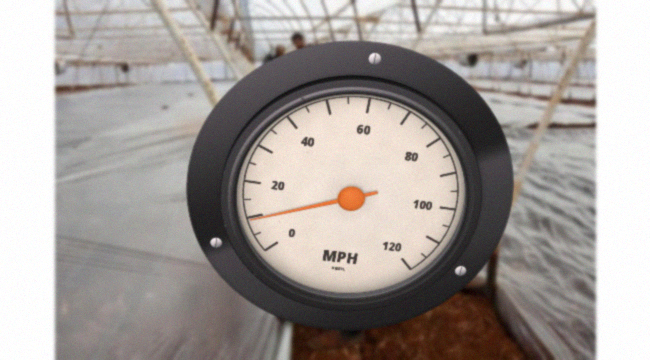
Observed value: 10; mph
